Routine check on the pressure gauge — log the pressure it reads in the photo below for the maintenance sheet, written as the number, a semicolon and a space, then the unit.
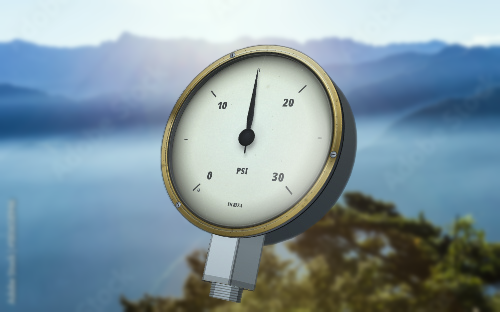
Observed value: 15; psi
